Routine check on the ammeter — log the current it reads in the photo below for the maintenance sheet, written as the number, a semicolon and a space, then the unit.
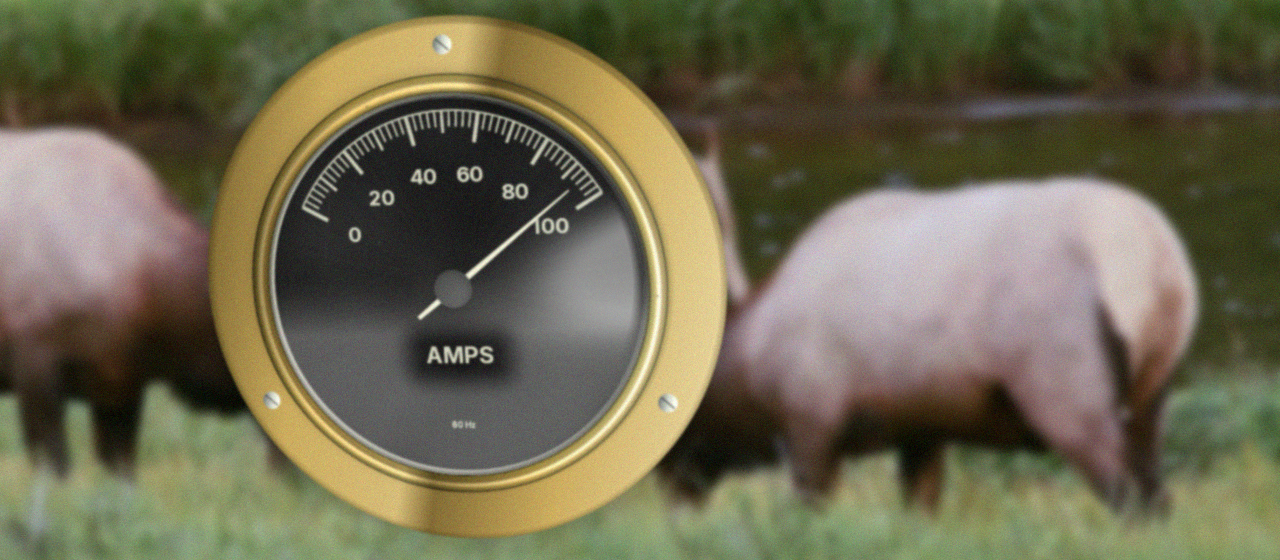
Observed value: 94; A
